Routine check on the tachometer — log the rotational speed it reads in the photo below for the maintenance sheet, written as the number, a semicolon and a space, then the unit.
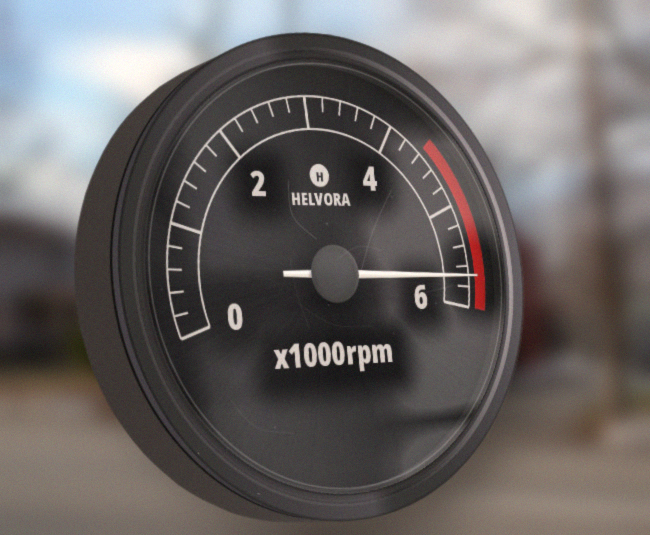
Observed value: 5700; rpm
